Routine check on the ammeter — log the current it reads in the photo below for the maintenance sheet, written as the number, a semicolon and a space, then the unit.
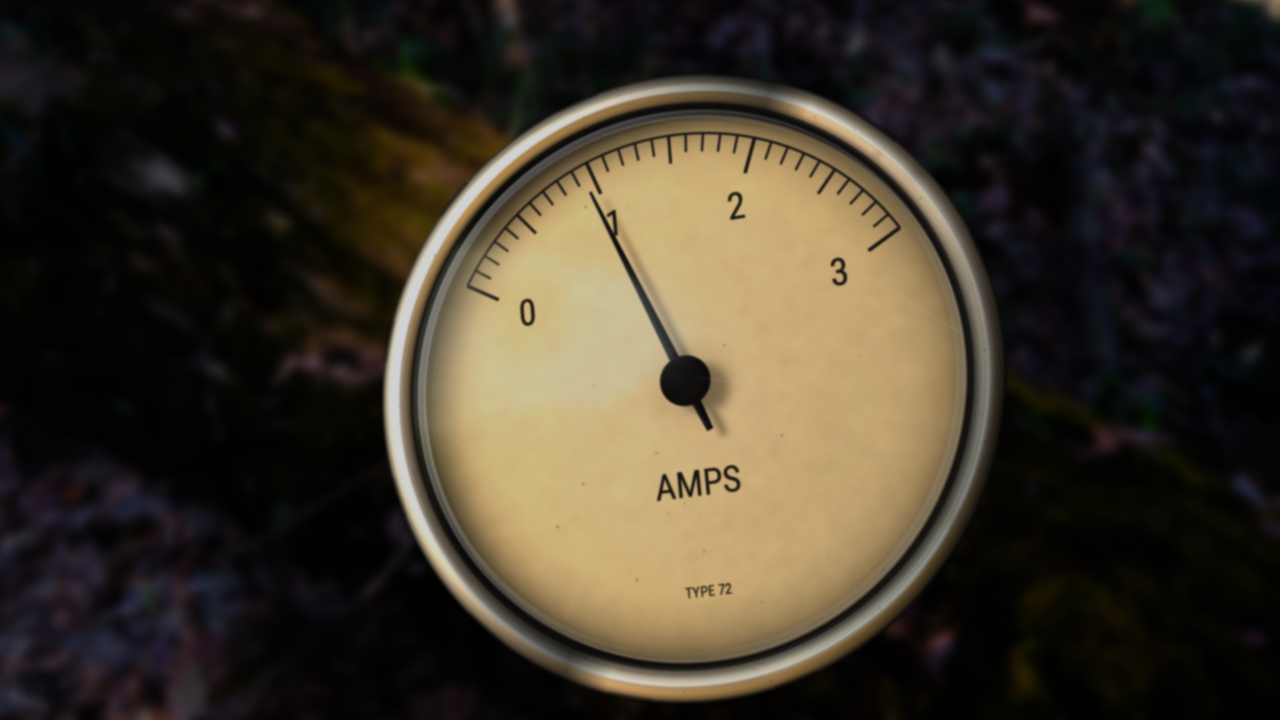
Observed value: 0.95; A
